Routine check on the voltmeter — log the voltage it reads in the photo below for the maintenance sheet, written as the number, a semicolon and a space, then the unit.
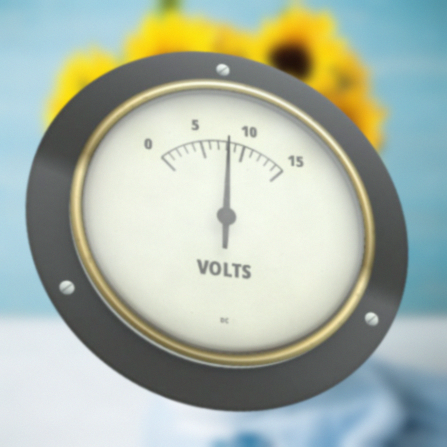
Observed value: 8; V
